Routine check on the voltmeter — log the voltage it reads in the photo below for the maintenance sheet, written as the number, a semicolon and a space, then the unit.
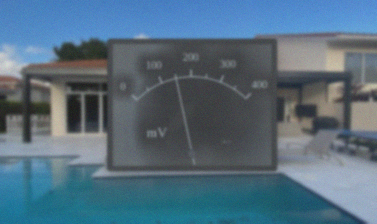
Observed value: 150; mV
